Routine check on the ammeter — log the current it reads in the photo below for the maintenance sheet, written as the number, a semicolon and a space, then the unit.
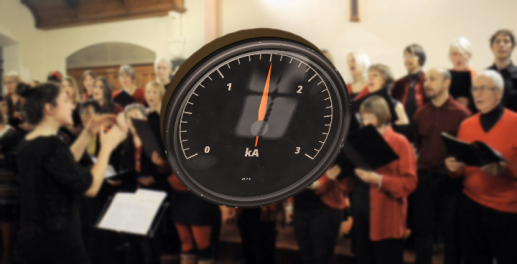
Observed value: 1.5; kA
